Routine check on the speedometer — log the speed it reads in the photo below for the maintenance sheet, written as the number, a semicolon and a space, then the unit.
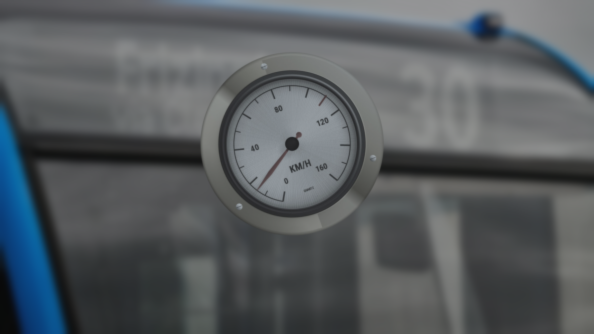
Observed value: 15; km/h
